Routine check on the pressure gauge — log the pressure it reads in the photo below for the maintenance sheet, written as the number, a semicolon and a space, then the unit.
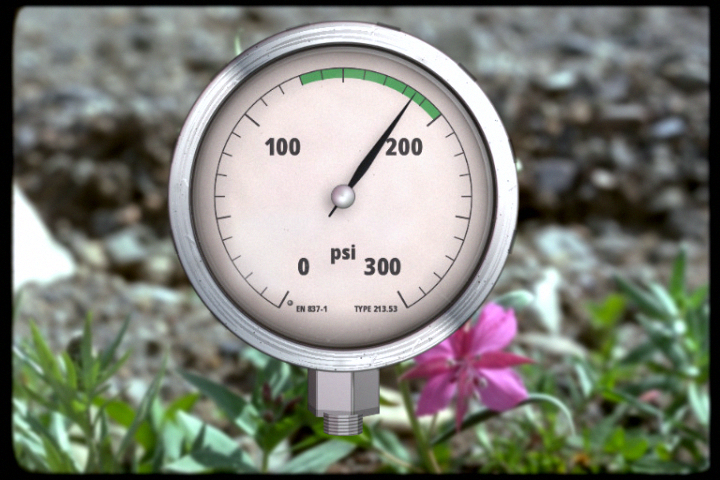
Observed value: 185; psi
